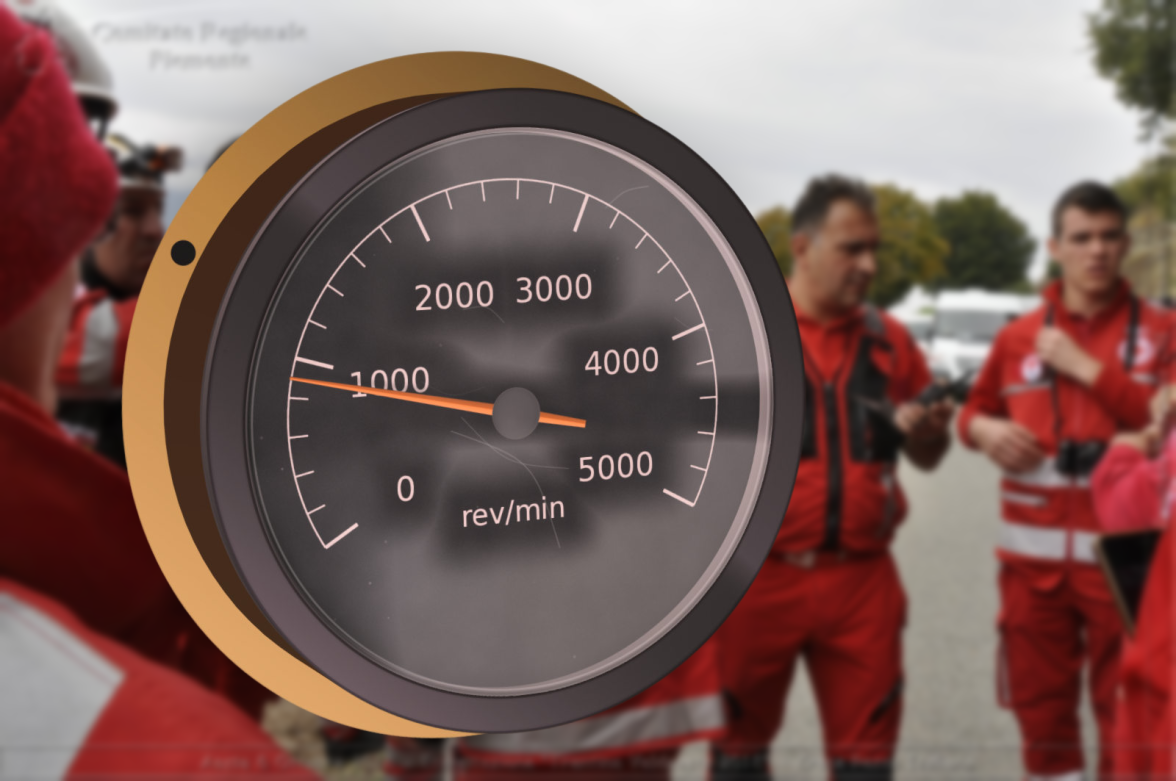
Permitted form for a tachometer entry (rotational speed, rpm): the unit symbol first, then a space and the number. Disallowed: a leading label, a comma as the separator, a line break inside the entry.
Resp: rpm 900
